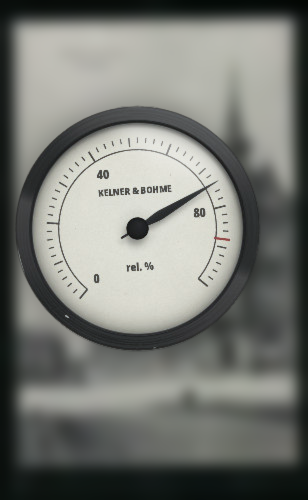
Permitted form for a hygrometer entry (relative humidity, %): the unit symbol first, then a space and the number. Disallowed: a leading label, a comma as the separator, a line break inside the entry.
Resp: % 74
